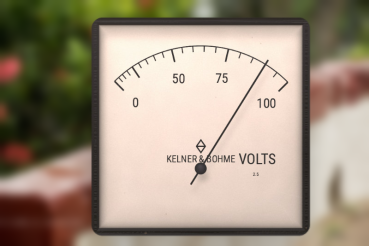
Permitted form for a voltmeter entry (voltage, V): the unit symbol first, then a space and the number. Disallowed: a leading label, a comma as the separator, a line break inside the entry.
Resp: V 90
